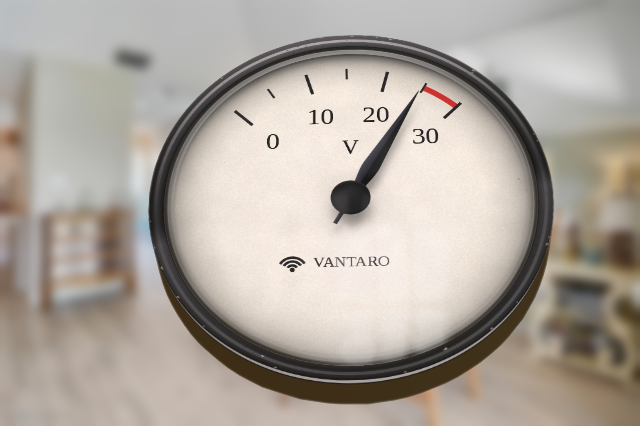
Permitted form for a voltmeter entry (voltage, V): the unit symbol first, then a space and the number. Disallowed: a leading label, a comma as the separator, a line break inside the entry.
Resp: V 25
